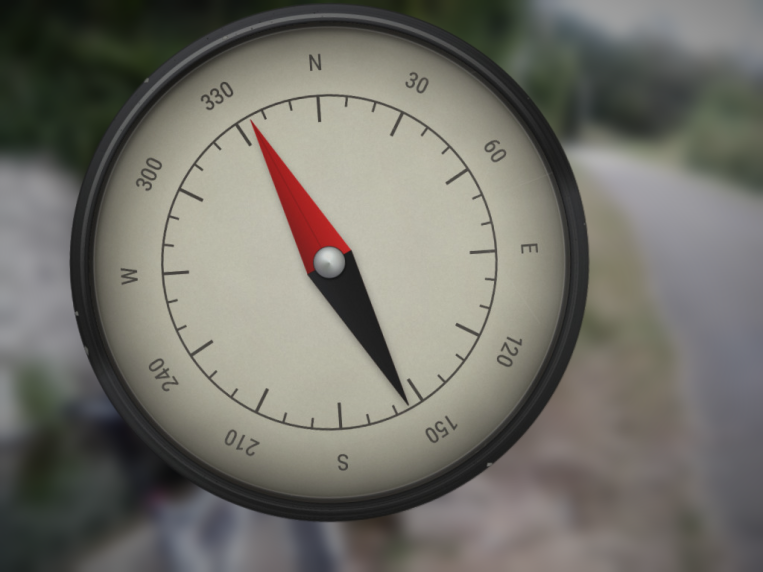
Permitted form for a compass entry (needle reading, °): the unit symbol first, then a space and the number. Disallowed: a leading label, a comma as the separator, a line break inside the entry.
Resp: ° 335
